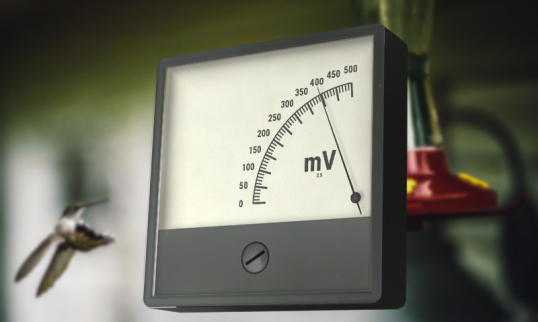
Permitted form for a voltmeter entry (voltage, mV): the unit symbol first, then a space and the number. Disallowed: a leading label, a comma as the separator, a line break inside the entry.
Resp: mV 400
